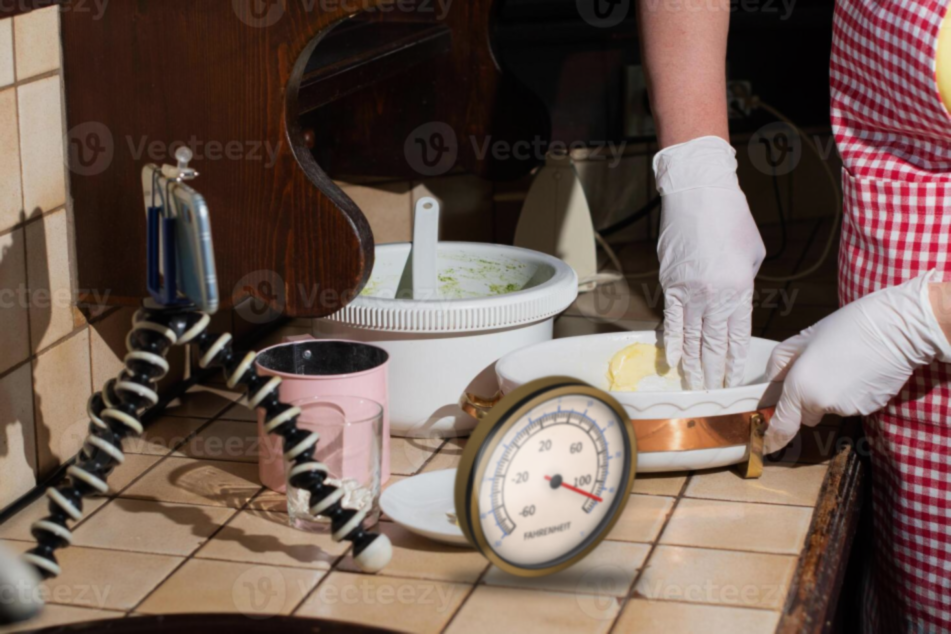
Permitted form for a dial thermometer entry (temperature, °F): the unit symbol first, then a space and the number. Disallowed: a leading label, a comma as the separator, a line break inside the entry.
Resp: °F 110
